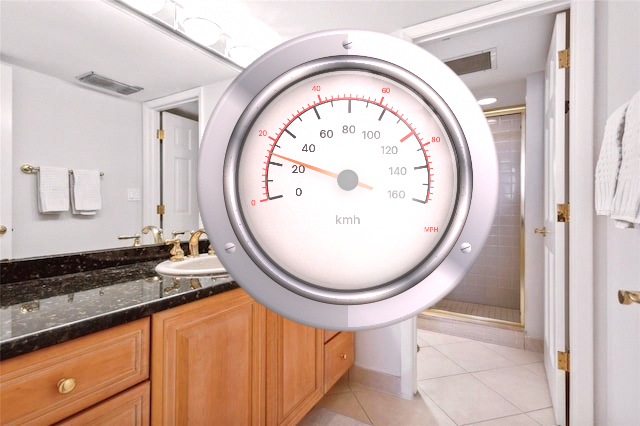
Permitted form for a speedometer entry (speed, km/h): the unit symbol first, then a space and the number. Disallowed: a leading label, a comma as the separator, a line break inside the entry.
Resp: km/h 25
